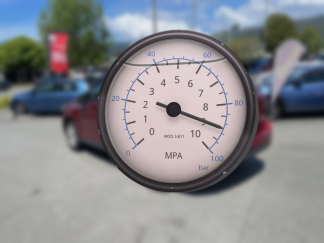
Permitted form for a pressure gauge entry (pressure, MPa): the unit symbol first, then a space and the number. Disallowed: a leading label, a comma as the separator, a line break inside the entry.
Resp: MPa 9
